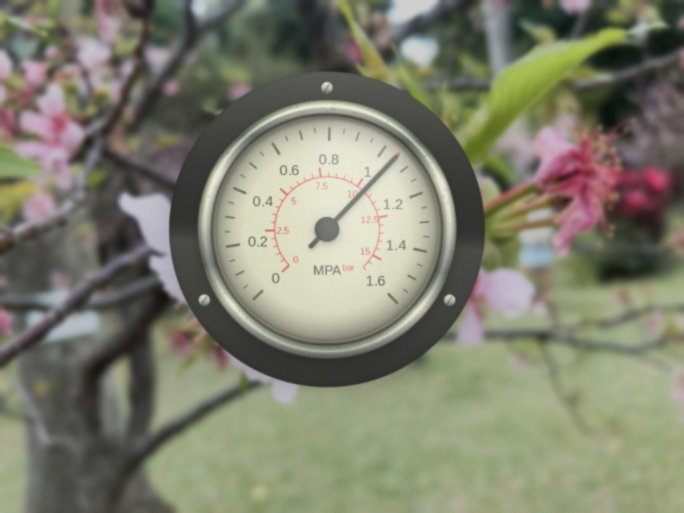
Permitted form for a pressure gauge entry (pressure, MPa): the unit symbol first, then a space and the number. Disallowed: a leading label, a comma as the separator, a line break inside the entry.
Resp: MPa 1.05
